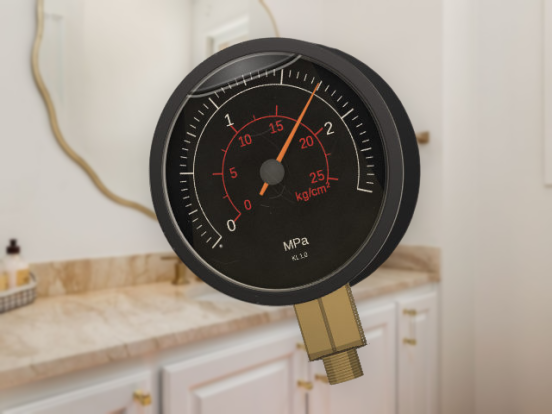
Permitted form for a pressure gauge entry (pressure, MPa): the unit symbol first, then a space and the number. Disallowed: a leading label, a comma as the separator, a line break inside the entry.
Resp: MPa 1.75
